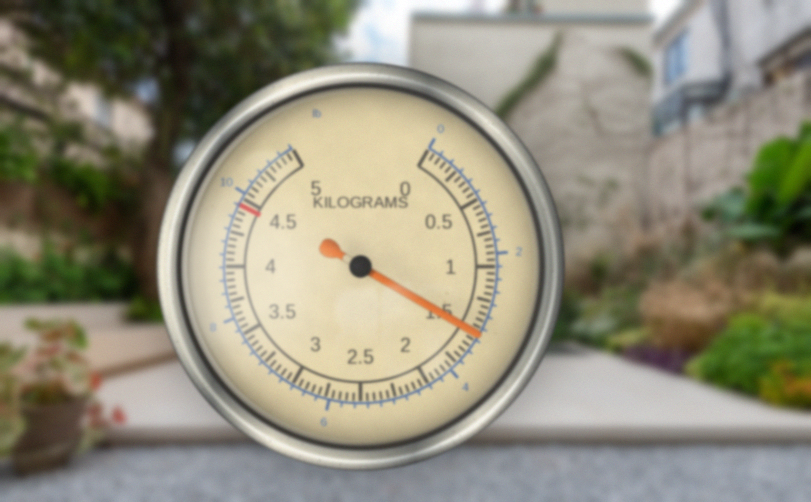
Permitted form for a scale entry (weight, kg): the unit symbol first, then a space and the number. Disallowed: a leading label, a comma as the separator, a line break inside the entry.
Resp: kg 1.5
